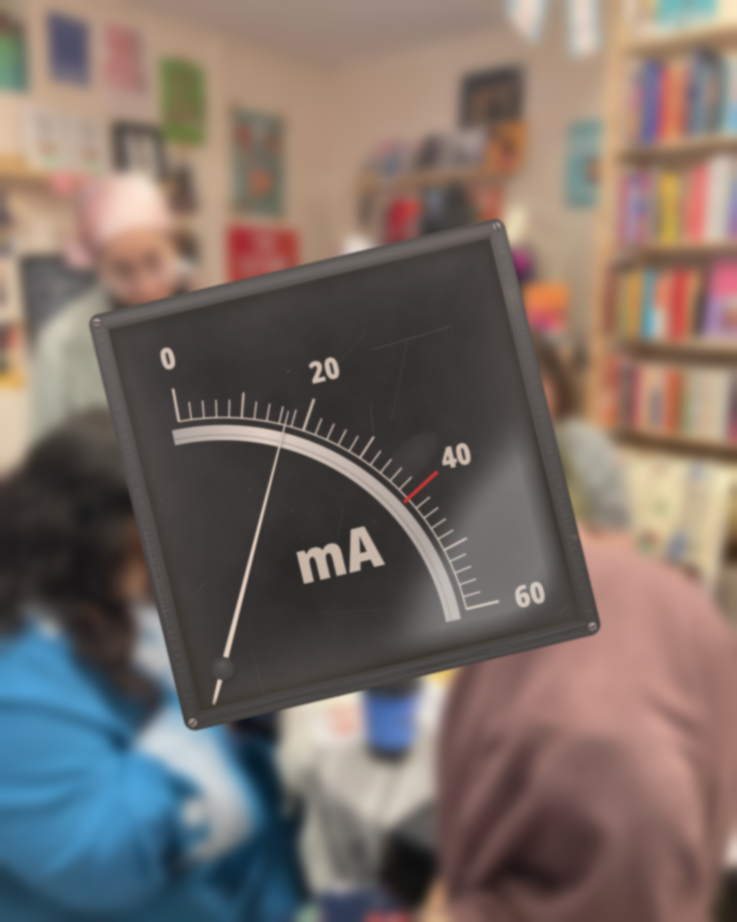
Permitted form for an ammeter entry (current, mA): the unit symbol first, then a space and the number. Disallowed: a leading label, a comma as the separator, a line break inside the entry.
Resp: mA 17
